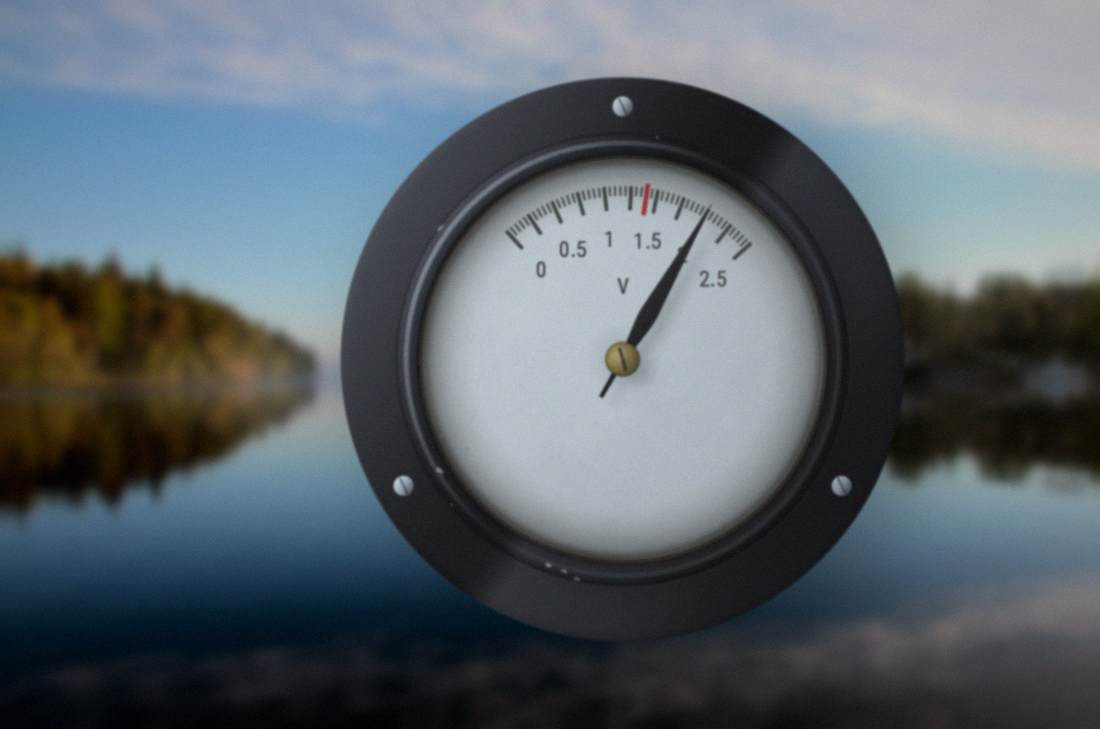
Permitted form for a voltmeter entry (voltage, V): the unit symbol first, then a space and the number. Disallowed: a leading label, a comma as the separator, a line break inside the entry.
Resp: V 2
